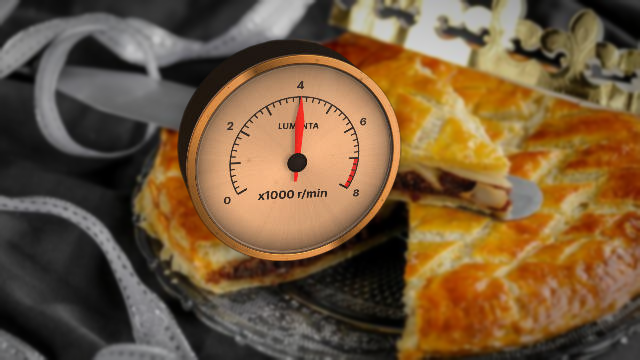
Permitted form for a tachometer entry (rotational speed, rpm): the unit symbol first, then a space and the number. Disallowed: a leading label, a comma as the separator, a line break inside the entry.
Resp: rpm 4000
